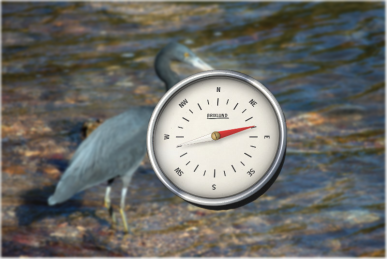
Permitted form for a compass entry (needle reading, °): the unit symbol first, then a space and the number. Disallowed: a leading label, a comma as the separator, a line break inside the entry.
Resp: ° 75
